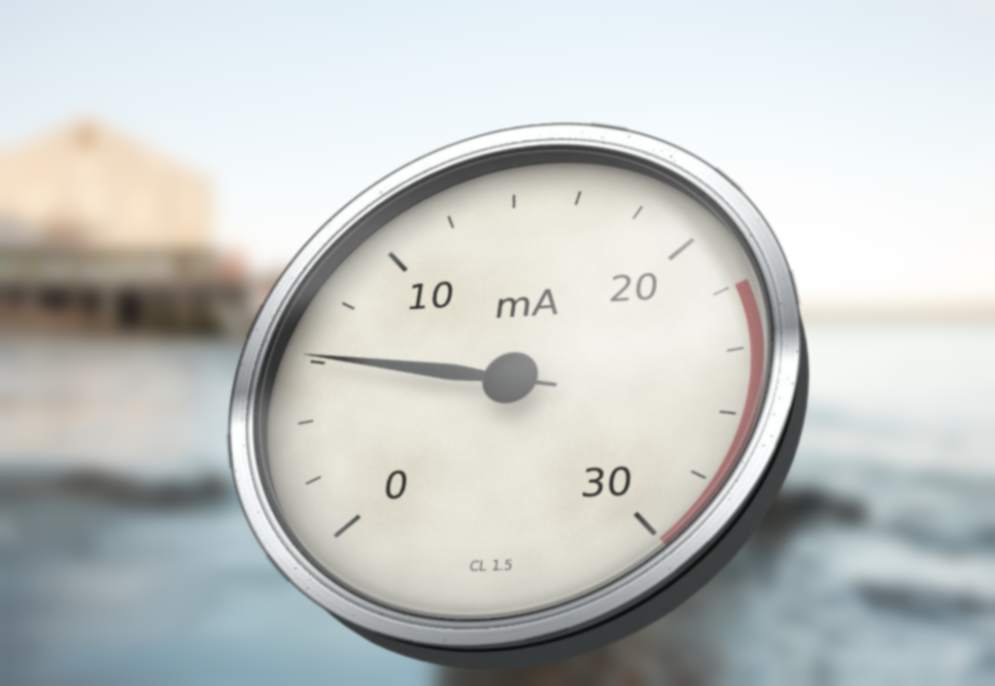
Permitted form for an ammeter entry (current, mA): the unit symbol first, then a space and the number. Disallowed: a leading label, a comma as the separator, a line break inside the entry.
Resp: mA 6
